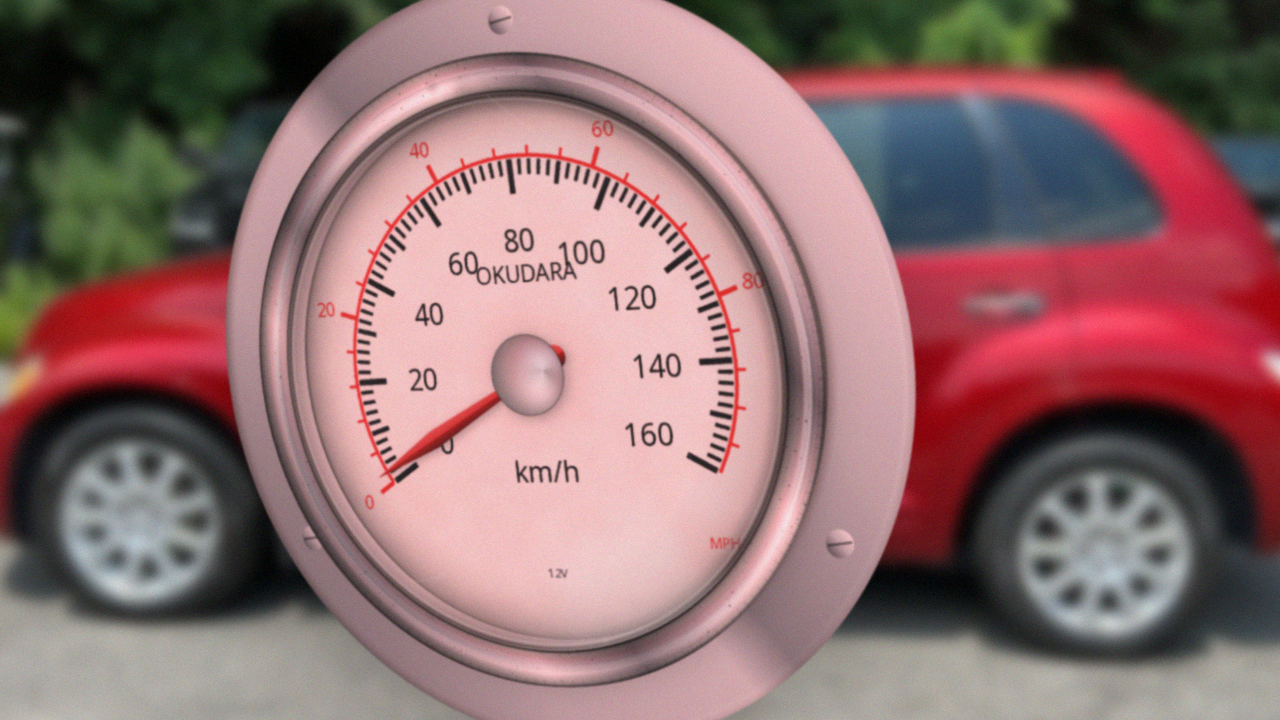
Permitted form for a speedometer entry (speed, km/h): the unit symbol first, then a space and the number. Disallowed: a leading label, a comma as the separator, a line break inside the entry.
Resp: km/h 2
